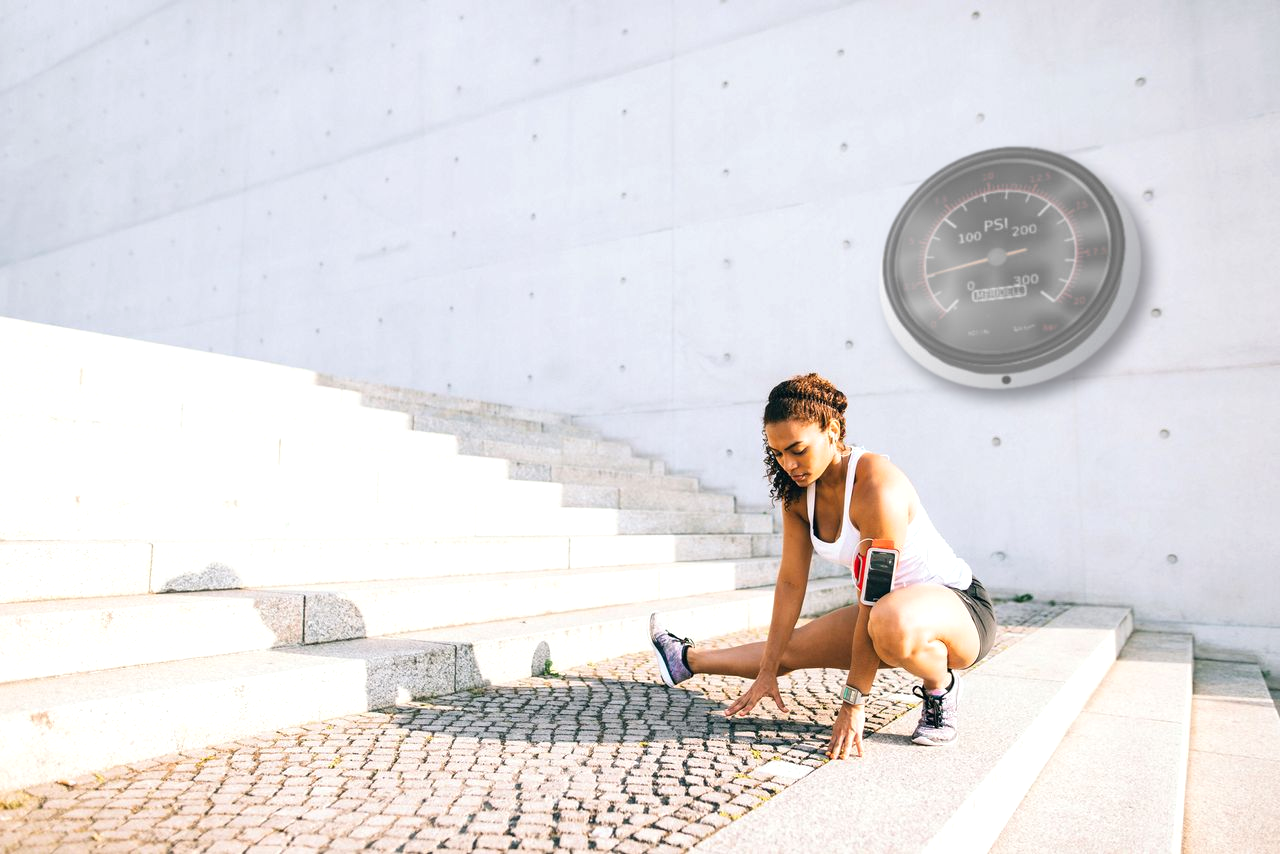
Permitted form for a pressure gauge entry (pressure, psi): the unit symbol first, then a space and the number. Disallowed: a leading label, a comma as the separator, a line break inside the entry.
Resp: psi 40
